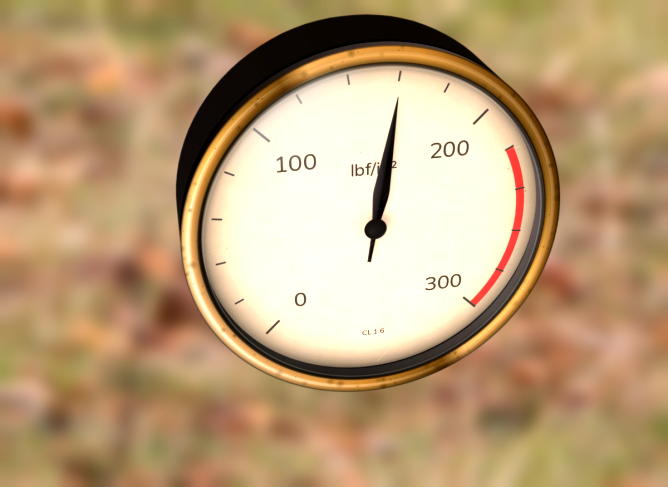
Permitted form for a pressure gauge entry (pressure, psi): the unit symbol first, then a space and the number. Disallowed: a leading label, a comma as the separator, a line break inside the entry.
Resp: psi 160
